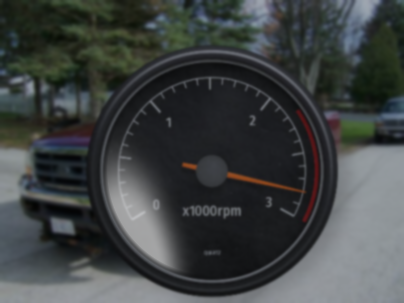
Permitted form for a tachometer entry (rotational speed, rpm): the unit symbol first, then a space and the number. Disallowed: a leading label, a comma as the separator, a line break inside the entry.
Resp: rpm 2800
